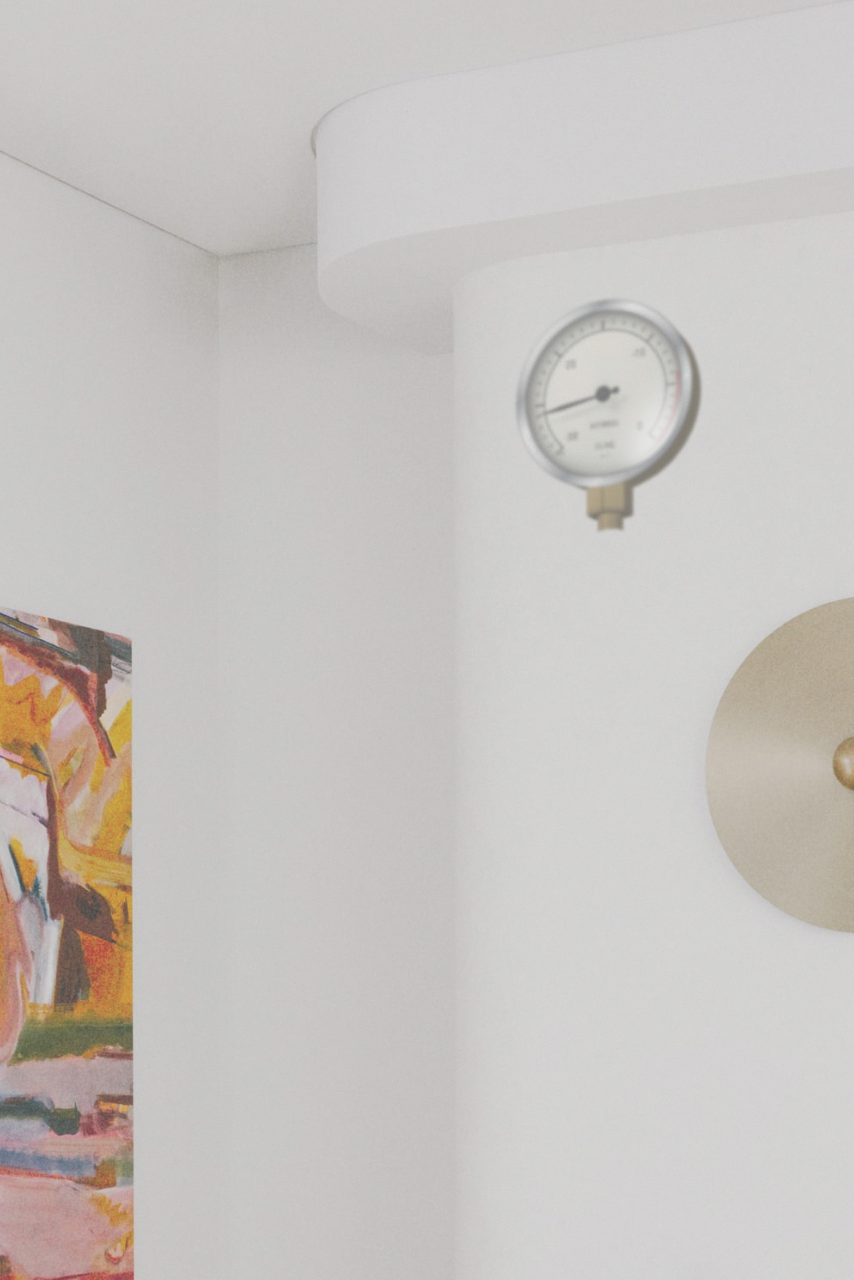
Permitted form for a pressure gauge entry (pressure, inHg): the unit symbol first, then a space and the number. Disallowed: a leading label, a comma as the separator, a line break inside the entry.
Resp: inHg -26
